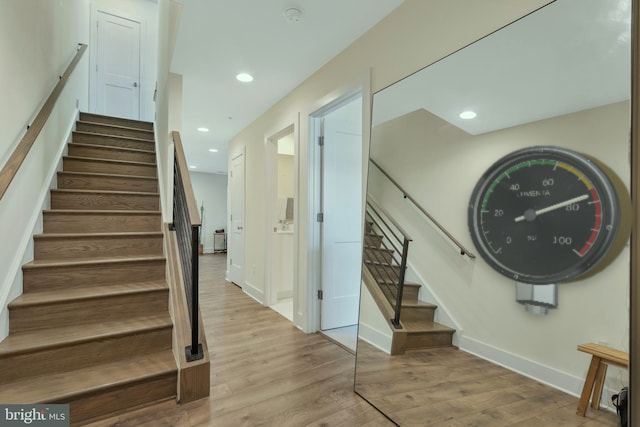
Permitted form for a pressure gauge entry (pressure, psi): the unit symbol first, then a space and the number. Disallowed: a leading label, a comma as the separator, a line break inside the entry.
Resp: psi 77.5
